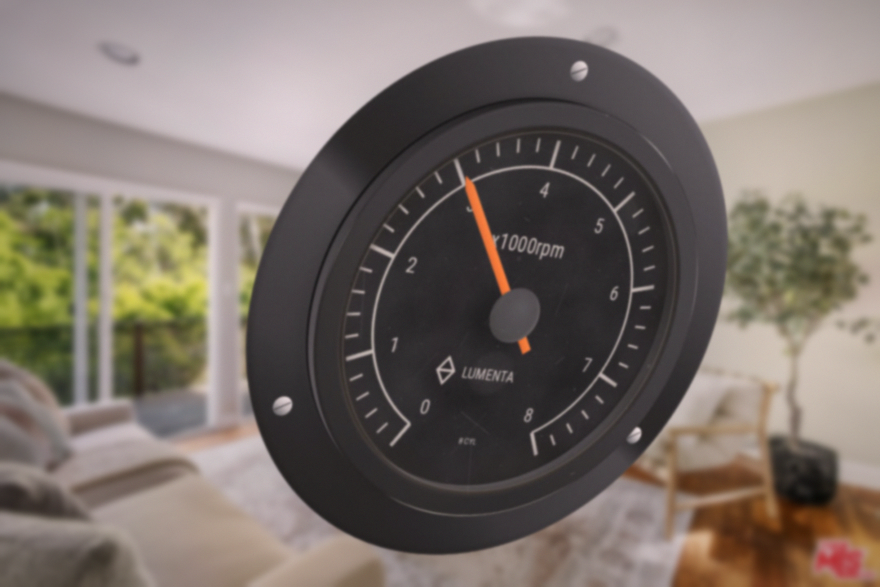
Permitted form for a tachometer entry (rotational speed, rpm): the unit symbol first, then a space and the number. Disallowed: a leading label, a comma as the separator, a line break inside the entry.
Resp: rpm 3000
